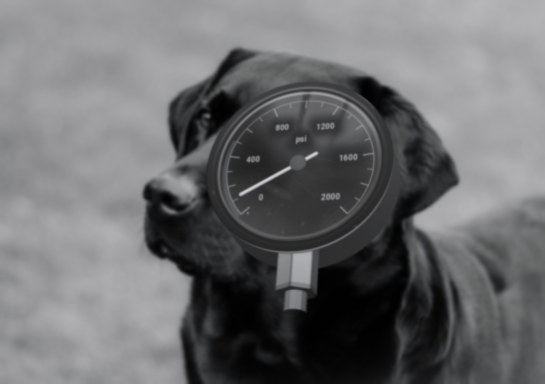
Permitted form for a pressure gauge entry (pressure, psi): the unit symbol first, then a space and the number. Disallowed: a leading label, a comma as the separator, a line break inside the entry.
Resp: psi 100
